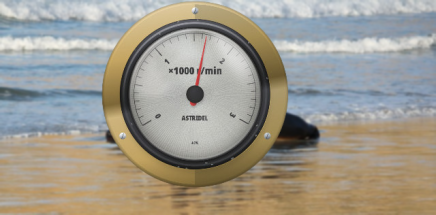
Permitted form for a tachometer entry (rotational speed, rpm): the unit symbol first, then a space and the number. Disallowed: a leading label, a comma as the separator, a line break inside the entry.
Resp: rpm 1650
